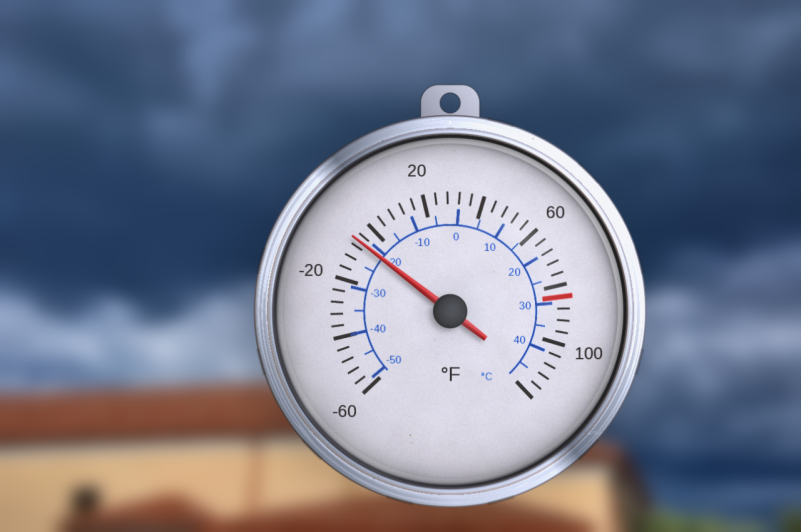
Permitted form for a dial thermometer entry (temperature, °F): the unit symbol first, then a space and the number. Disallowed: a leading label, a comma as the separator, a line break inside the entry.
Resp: °F -6
